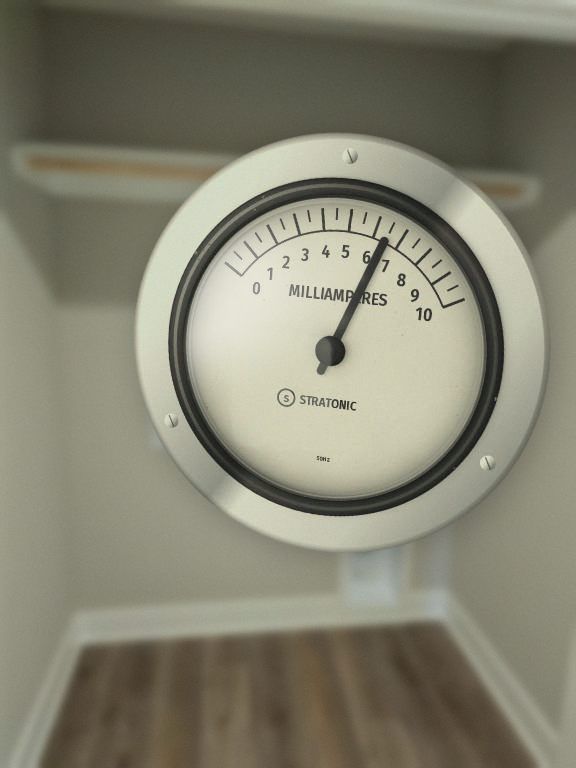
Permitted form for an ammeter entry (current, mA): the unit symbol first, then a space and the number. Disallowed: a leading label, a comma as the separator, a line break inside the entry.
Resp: mA 6.5
